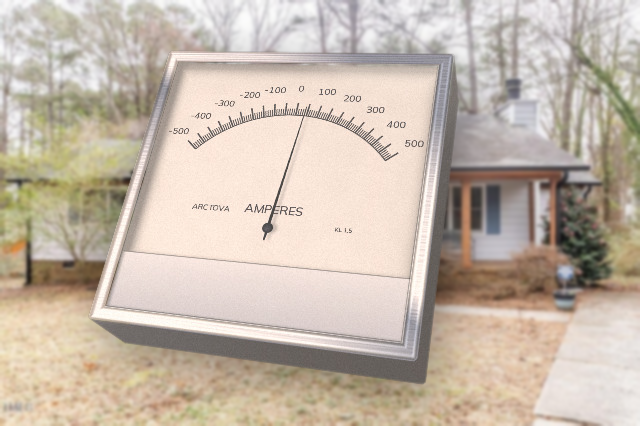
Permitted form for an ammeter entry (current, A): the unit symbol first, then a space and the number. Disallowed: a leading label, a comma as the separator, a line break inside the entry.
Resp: A 50
